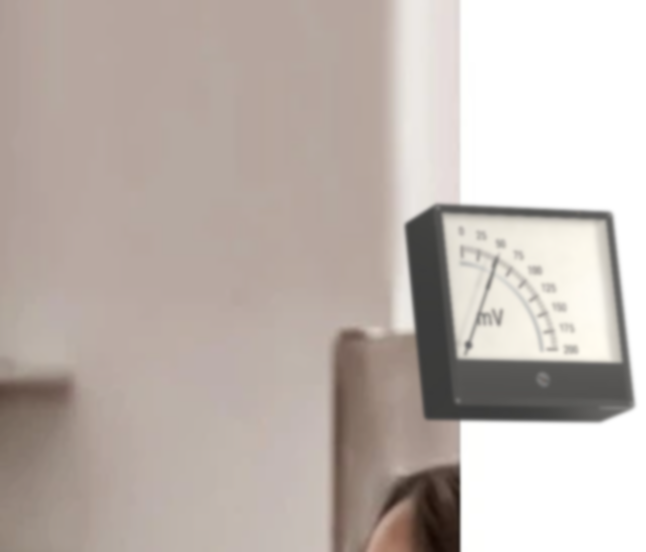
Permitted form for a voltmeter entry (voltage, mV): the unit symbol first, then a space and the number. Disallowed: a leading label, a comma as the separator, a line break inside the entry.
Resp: mV 50
